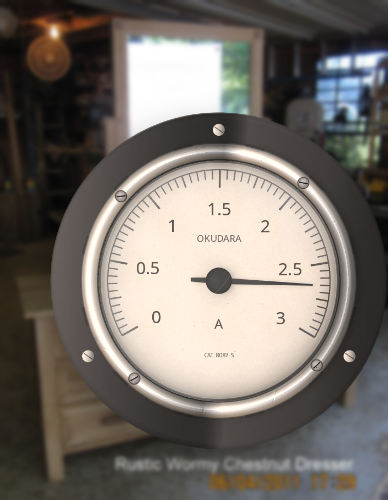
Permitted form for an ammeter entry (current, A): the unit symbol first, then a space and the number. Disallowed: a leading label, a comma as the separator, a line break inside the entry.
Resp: A 2.65
